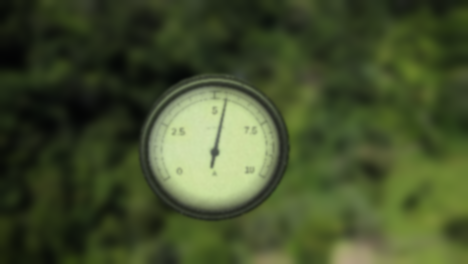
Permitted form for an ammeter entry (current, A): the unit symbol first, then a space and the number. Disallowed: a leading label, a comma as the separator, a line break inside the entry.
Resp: A 5.5
